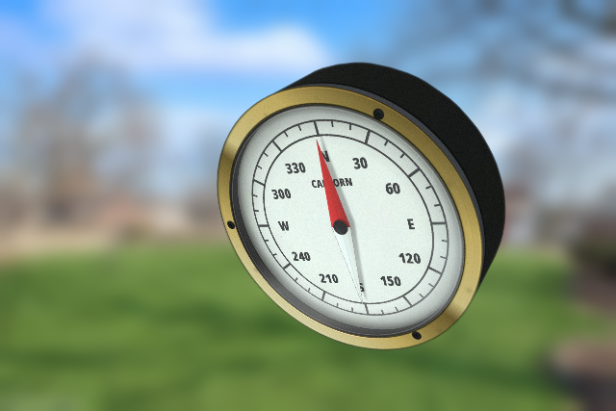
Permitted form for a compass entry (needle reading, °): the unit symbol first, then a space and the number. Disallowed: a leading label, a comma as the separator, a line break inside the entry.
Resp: ° 0
